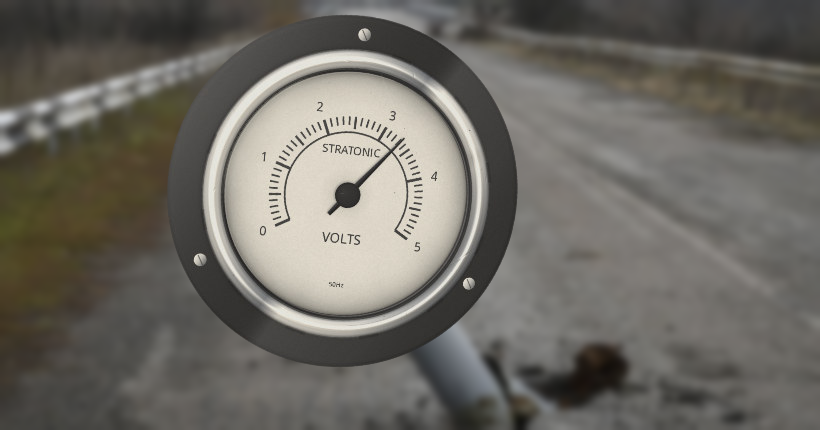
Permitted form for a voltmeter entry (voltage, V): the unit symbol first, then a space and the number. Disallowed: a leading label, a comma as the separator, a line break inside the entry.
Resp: V 3.3
